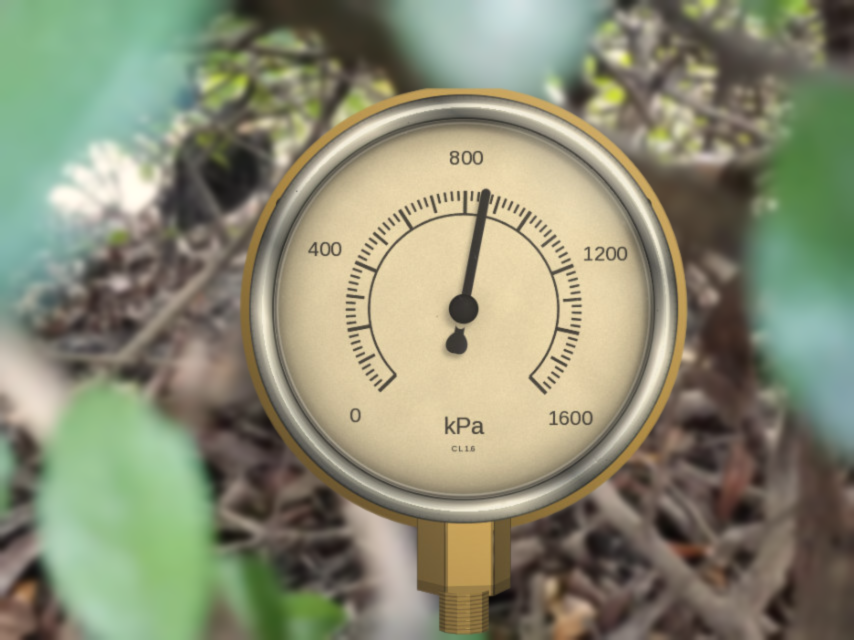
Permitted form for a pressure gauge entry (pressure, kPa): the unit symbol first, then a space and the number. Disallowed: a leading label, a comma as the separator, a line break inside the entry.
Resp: kPa 860
